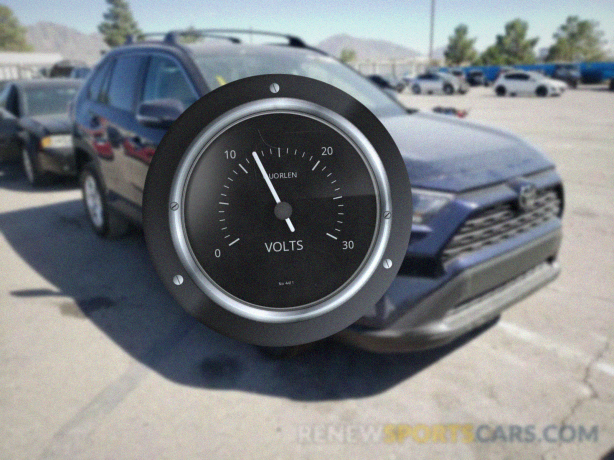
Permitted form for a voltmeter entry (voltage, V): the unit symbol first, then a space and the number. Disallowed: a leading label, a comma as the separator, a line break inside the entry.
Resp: V 12
